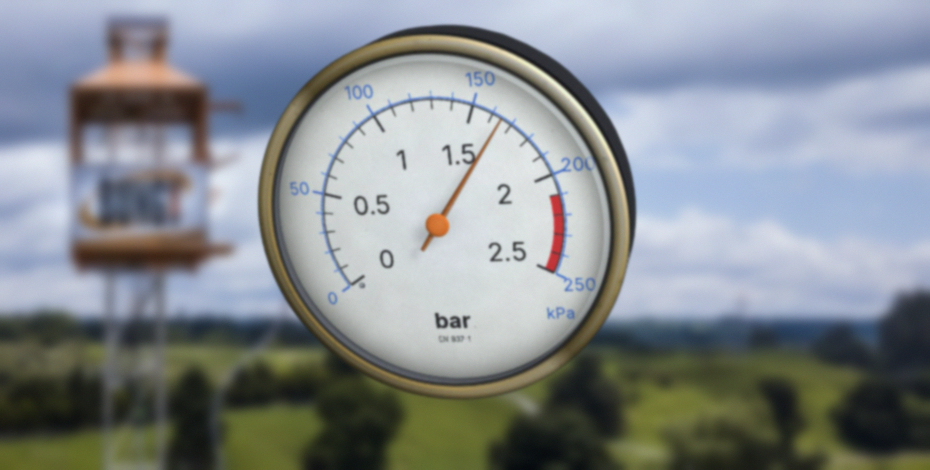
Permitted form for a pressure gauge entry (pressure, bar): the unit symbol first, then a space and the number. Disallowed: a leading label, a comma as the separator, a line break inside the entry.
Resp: bar 1.65
